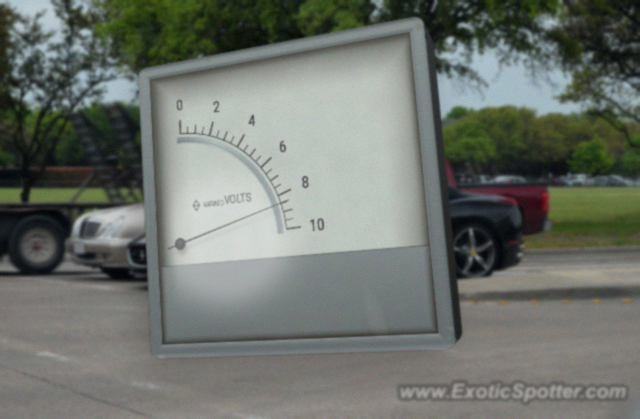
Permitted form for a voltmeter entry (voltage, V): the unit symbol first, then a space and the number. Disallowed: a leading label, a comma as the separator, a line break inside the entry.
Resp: V 8.5
